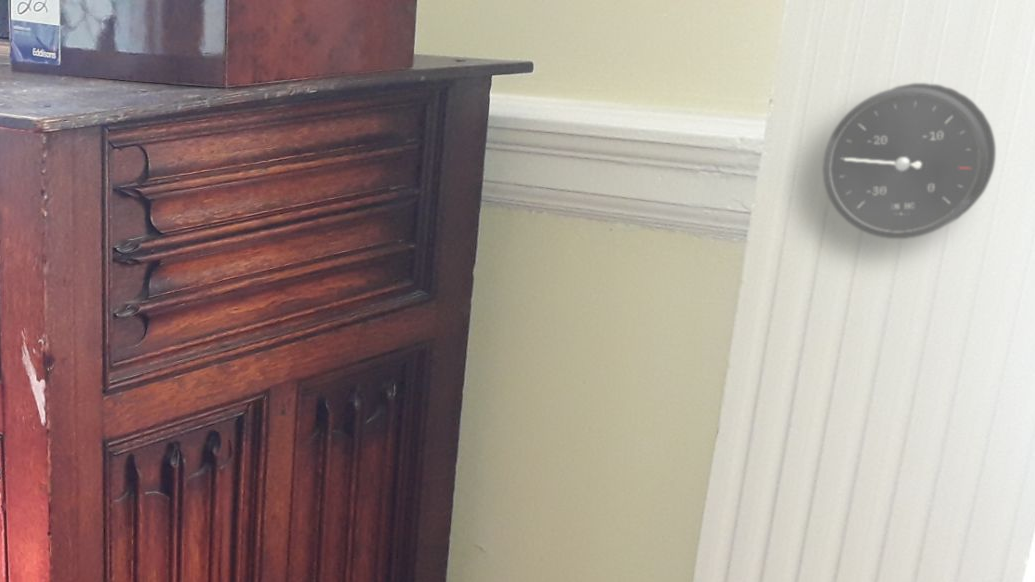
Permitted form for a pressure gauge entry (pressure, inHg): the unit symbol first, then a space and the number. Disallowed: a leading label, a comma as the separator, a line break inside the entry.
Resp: inHg -24
